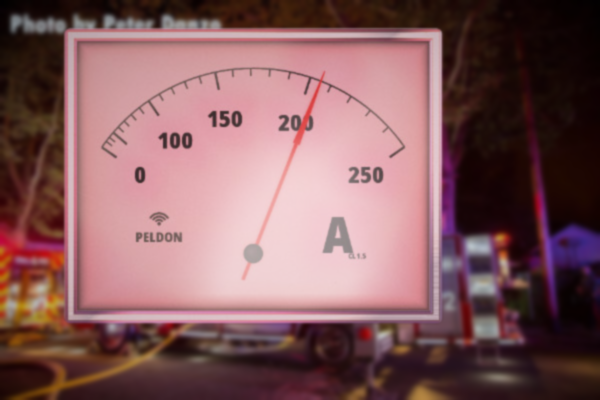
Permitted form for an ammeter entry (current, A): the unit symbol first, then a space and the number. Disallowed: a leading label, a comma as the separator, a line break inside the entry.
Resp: A 205
